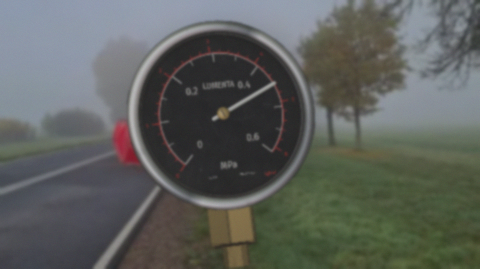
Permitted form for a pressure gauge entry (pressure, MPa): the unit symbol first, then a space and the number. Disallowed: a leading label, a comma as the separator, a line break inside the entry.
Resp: MPa 0.45
